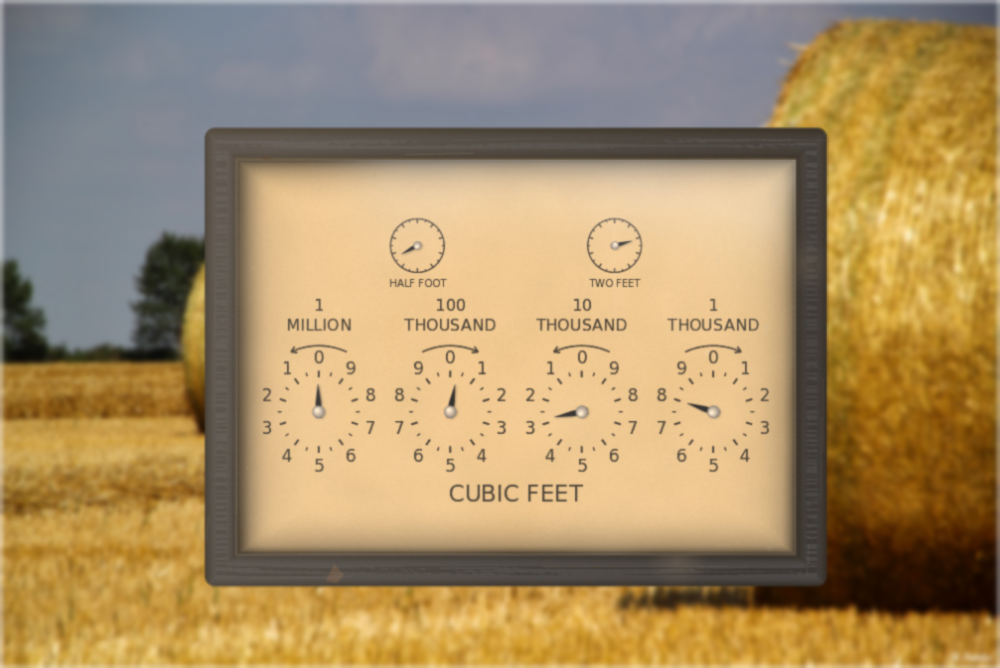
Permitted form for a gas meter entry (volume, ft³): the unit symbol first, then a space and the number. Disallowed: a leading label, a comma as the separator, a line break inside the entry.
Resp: ft³ 2800
